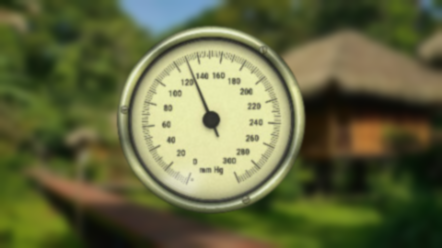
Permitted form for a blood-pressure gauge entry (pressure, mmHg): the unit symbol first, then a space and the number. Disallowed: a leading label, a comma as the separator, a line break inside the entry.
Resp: mmHg 130
